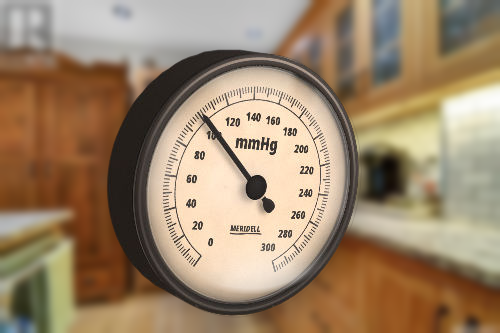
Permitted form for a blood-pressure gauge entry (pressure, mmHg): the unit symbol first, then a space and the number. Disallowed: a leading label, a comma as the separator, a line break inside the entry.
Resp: mmHg 100
